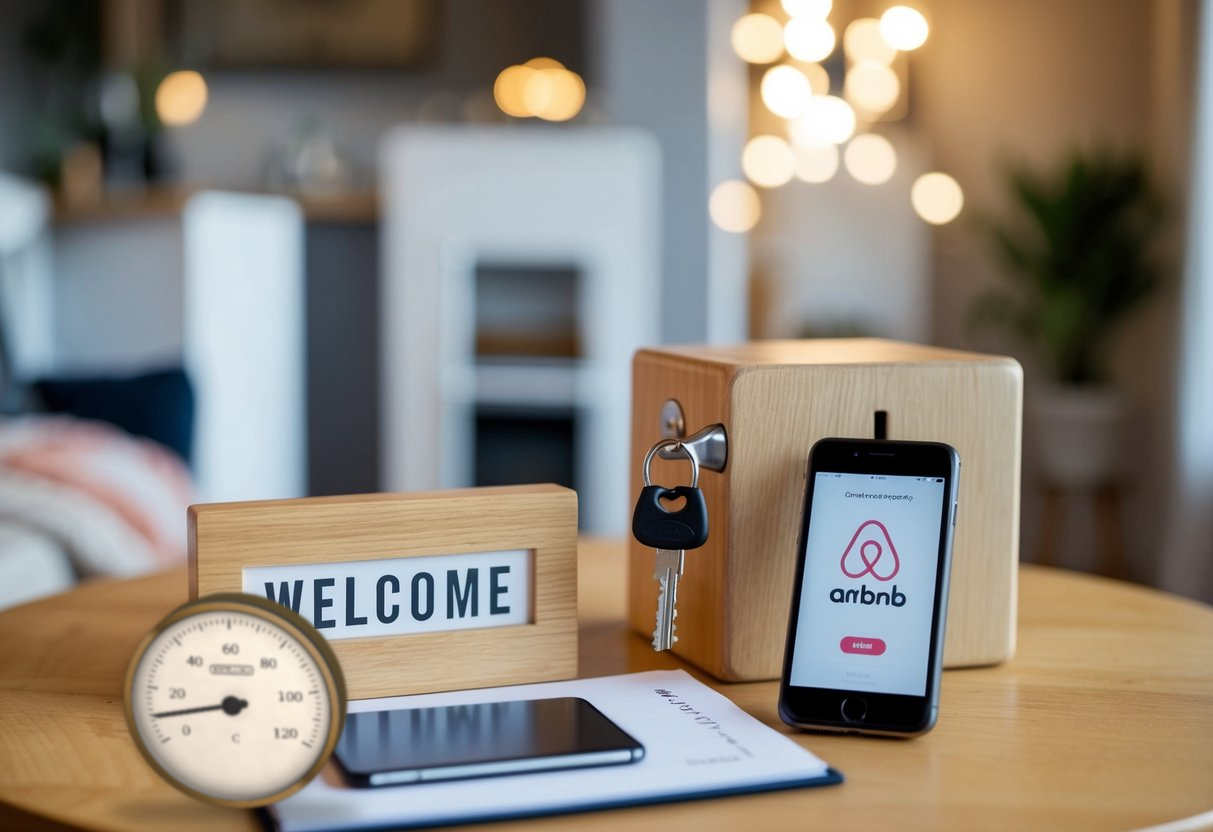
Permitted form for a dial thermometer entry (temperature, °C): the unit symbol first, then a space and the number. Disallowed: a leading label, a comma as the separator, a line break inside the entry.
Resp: °C 10
